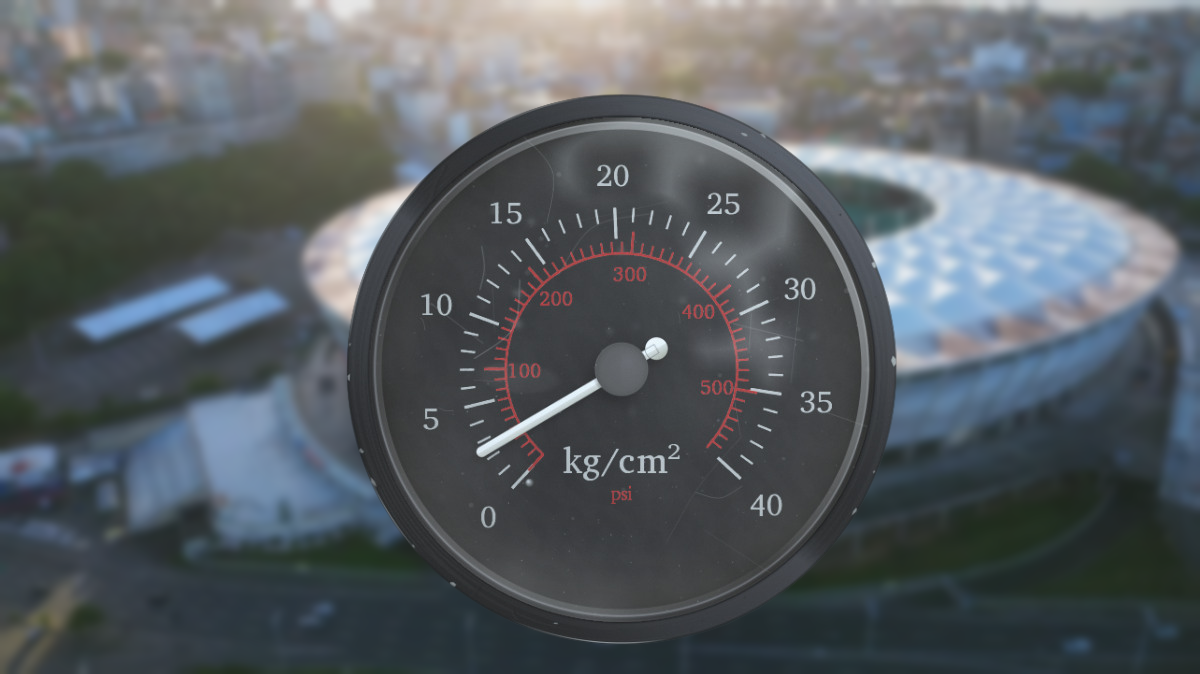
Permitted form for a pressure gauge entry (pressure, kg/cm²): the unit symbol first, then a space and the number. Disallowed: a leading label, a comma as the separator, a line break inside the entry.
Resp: kg/cm² 2.5
